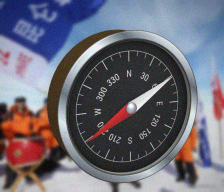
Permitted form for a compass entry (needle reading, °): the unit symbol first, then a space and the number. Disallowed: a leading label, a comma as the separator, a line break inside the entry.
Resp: ° 240
